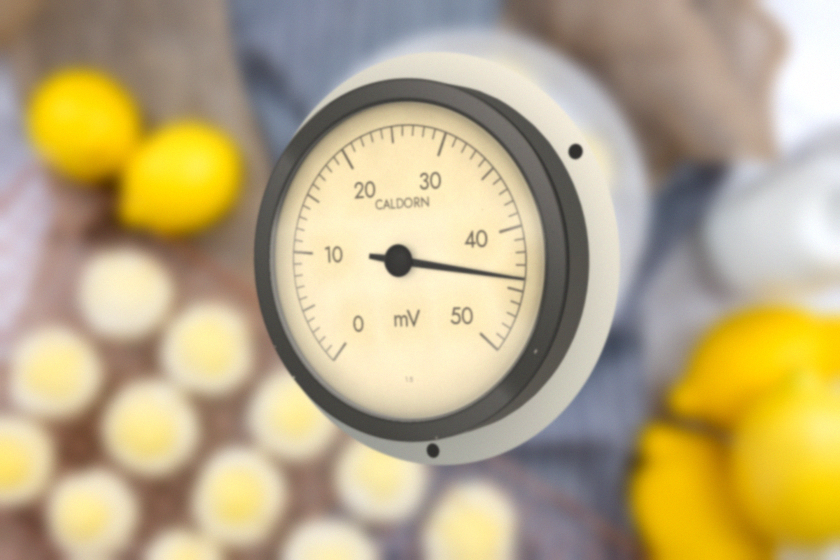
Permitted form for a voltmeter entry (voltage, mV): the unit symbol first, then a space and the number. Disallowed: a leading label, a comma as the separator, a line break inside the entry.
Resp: mV 44
